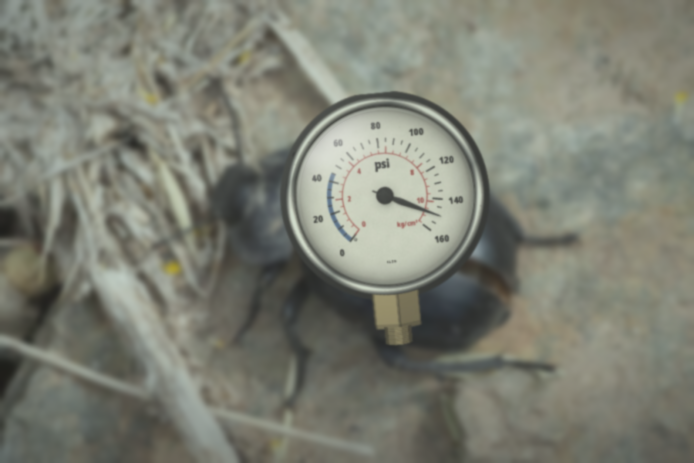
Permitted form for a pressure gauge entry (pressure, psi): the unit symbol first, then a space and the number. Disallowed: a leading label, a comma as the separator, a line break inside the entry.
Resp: psi 150
